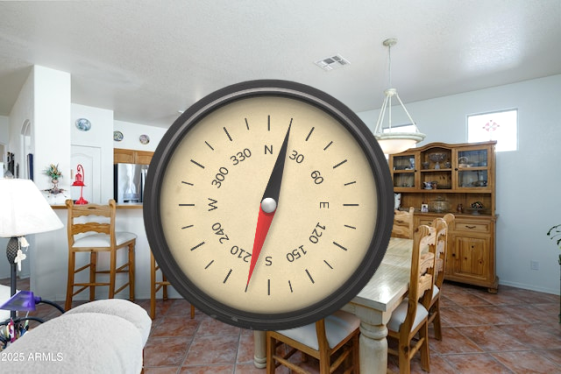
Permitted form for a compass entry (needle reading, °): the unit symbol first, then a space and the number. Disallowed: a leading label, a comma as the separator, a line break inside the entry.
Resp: ° 195
